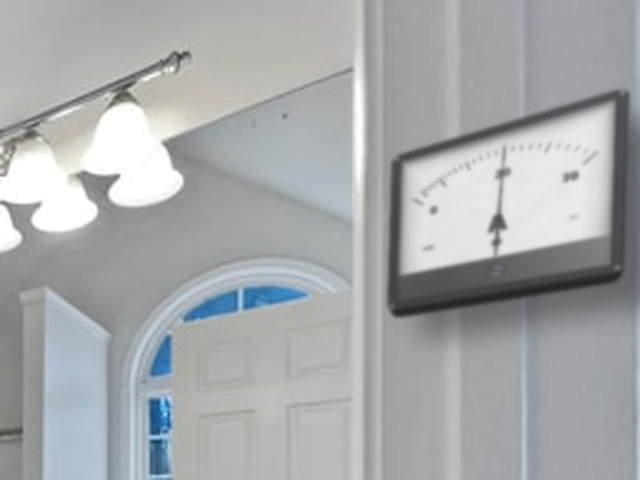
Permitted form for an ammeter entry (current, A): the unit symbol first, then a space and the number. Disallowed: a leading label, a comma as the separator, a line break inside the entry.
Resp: A 20
